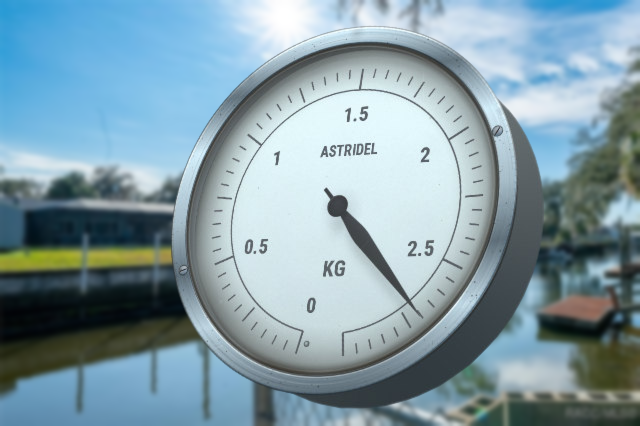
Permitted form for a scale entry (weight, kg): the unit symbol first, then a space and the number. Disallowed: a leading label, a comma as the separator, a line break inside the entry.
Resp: kg 2.7
